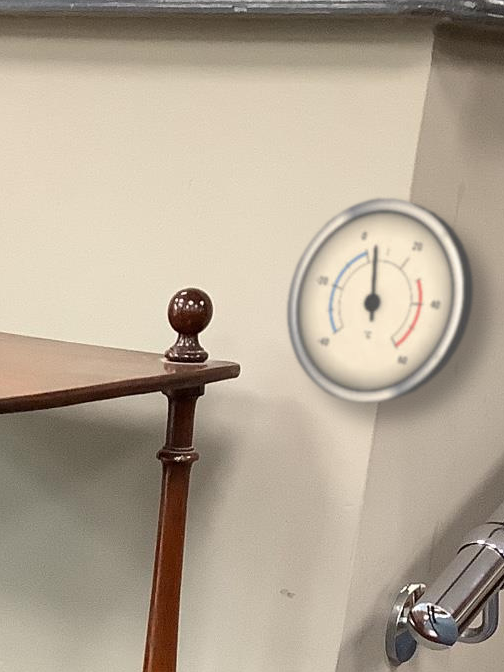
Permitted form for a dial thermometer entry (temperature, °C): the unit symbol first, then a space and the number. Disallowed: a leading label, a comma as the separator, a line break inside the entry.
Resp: °C 5
